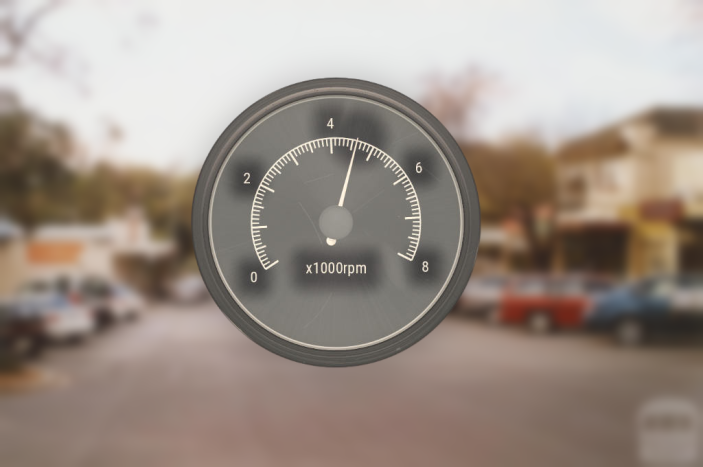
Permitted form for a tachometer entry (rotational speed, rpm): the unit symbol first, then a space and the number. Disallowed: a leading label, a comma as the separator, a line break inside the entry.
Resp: rpm 4600
